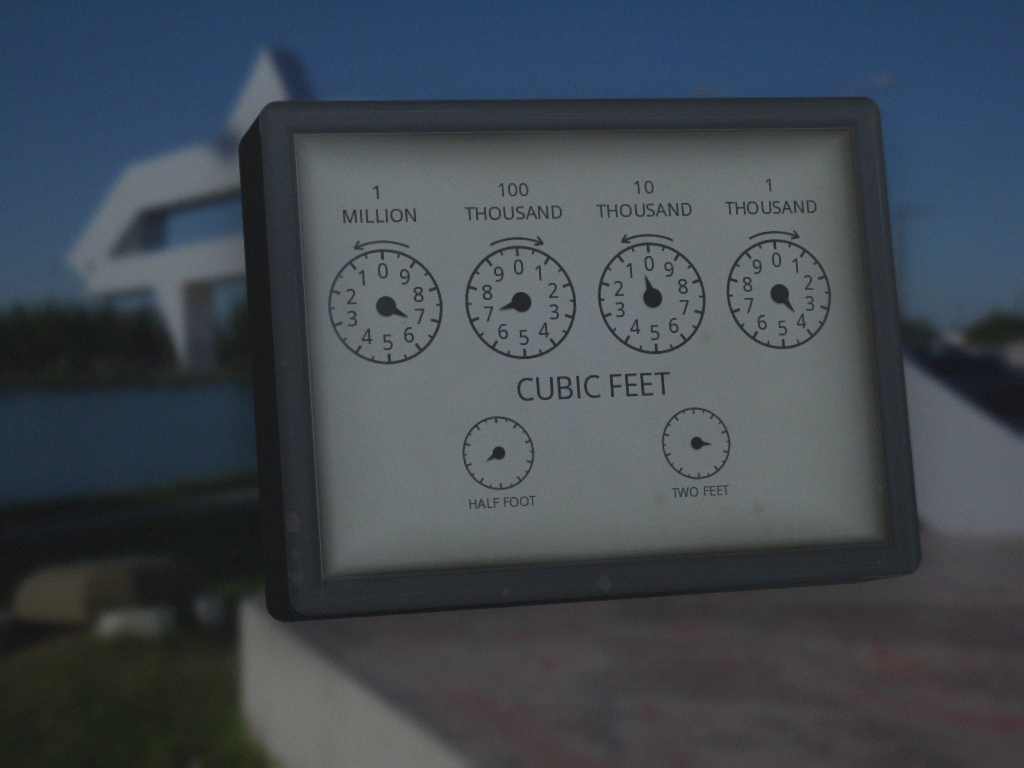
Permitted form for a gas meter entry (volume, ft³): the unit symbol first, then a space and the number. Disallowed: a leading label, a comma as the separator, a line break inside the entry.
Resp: ft³ 670400
